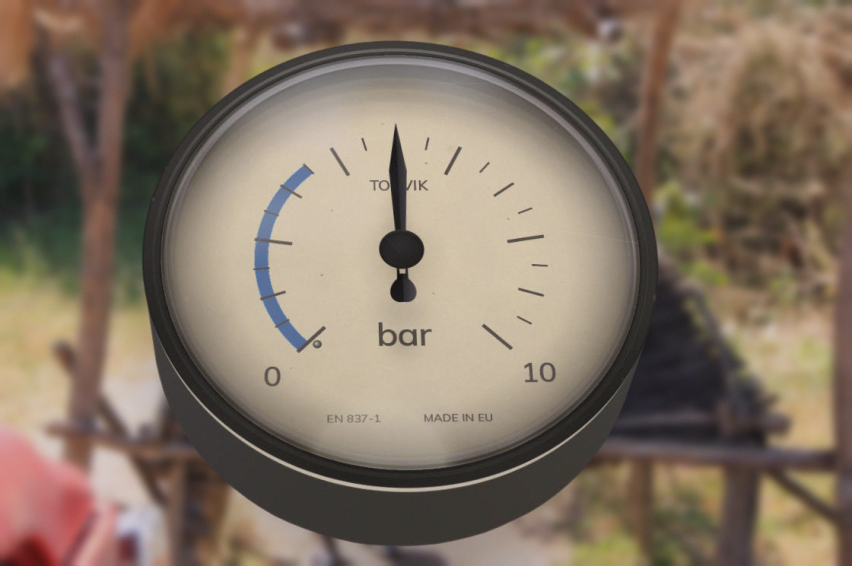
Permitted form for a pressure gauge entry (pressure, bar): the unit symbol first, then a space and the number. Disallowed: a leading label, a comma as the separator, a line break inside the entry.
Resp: bar 5
